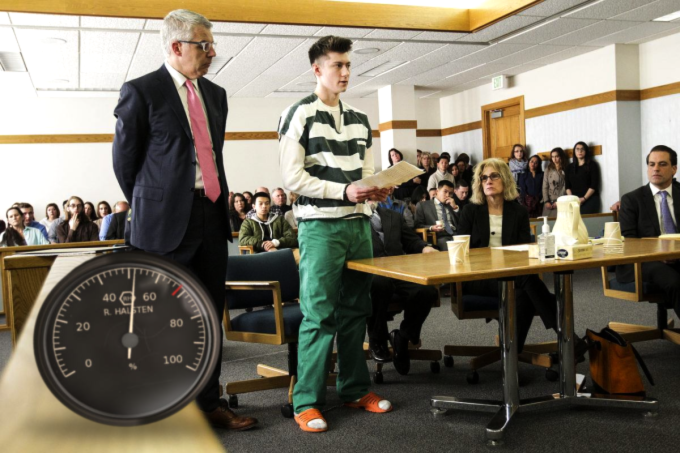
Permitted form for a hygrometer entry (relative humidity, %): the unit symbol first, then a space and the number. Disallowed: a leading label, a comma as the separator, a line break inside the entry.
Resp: % 52
